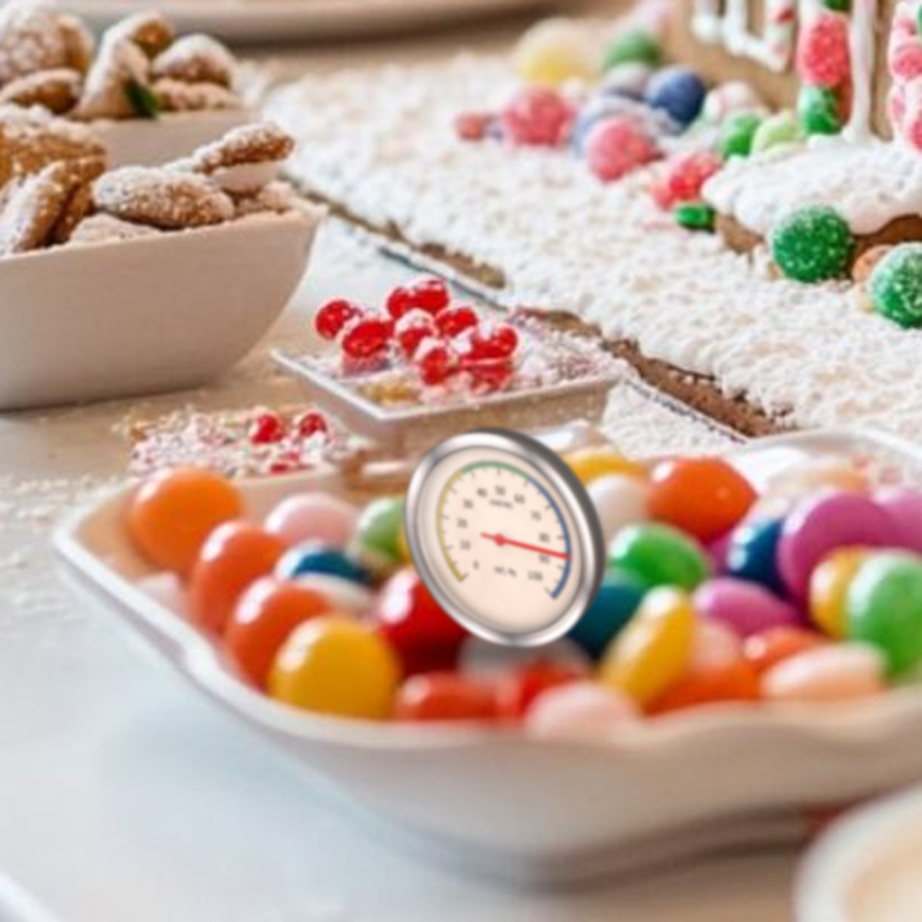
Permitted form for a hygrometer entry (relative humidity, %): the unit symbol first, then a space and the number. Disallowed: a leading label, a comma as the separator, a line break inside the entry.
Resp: % 85
